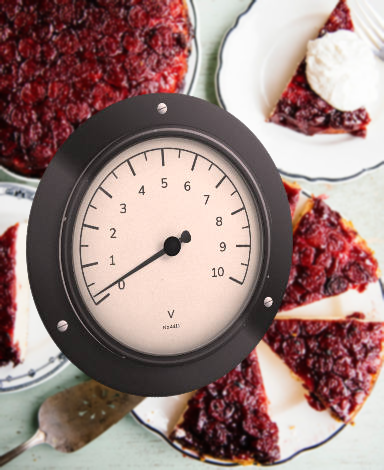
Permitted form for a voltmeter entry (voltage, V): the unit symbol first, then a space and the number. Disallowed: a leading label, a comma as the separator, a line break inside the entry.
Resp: V 0.25
